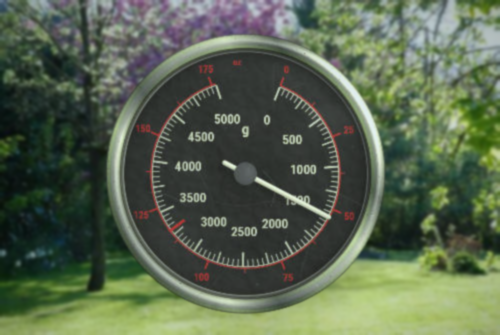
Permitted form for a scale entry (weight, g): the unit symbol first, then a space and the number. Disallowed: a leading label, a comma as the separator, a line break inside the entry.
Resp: g 1500
